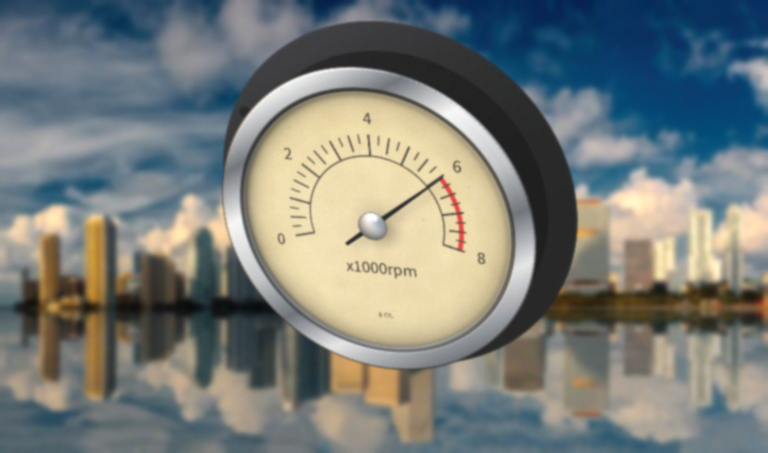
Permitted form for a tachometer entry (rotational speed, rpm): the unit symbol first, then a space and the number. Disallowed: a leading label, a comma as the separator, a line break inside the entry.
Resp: rpm 6000
